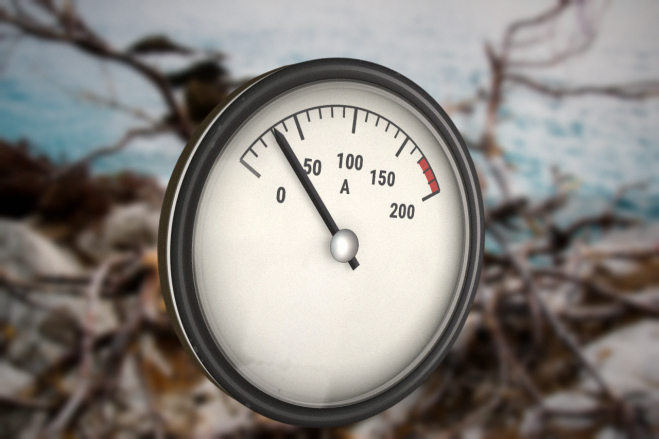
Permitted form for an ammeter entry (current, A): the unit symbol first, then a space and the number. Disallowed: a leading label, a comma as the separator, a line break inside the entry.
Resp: A 30
